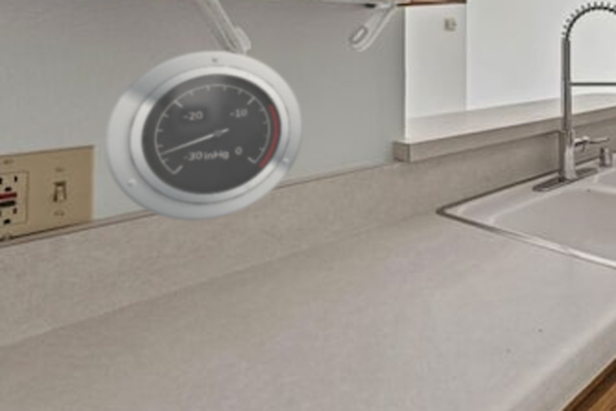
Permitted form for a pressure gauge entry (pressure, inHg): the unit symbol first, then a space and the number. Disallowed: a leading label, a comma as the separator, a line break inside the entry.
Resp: inHg -27
